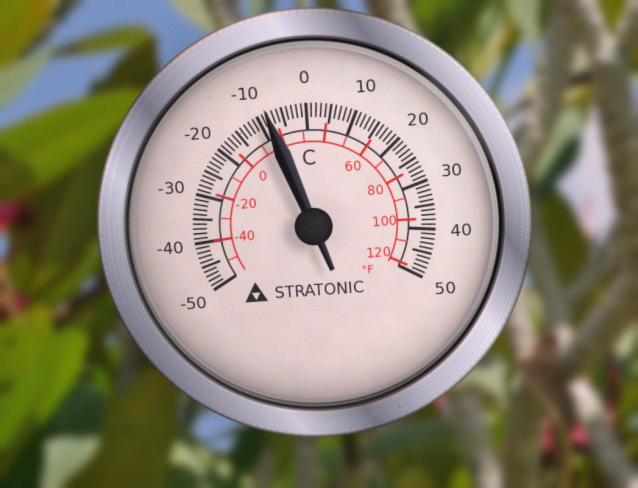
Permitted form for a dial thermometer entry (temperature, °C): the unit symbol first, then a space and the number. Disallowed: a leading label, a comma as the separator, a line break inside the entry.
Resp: °C -8
